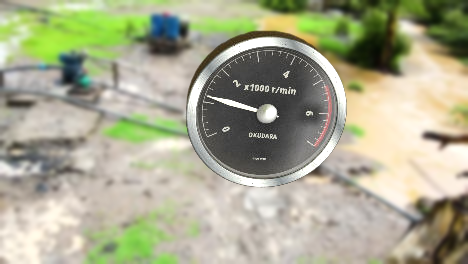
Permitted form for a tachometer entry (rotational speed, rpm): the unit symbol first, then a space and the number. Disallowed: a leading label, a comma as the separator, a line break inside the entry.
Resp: rpm 1200
